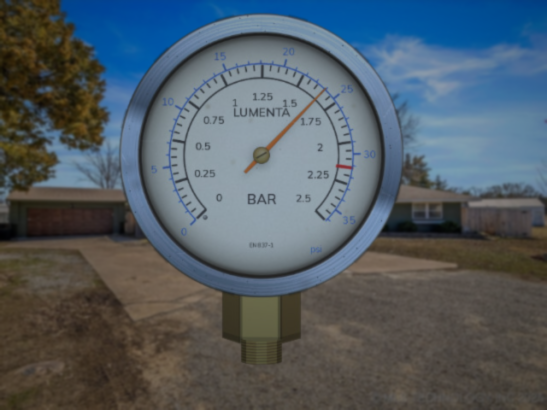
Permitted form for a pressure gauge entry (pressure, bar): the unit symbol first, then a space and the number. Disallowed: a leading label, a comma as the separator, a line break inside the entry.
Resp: bar 1.65
